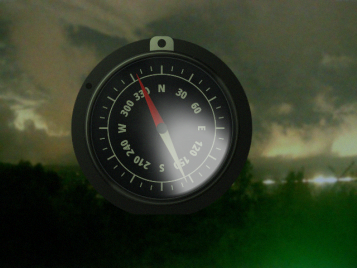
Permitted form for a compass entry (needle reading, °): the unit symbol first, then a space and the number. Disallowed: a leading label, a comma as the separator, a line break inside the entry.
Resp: ° 335
